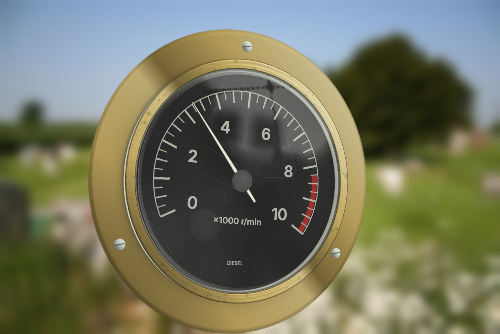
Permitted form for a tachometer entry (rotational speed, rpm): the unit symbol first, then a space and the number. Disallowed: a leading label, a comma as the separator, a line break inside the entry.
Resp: rpm 3250
